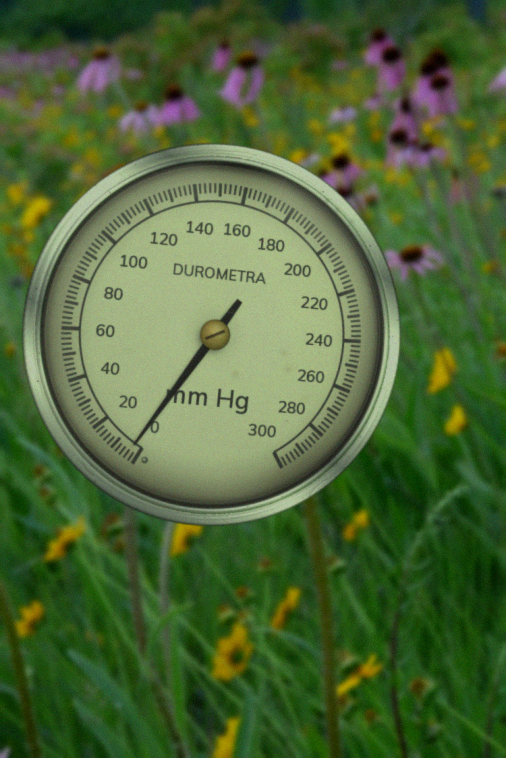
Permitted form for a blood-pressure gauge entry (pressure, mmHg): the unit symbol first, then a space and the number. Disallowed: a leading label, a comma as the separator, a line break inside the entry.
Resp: mmHg 4
